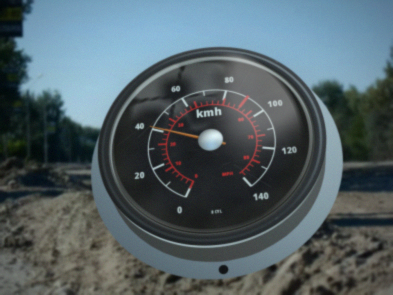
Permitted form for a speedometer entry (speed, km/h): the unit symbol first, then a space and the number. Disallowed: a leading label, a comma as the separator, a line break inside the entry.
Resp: km/h 40
